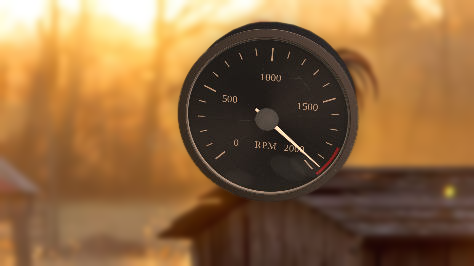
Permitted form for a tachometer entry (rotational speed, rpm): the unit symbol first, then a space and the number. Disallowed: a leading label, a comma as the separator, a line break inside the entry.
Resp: rpm 1950
